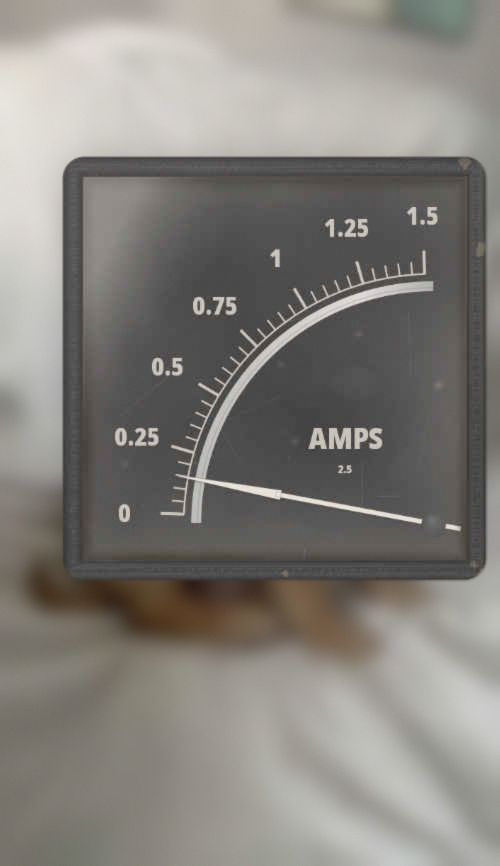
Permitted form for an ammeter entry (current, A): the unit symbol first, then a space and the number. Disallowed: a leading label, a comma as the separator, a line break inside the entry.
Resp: A 0.15
